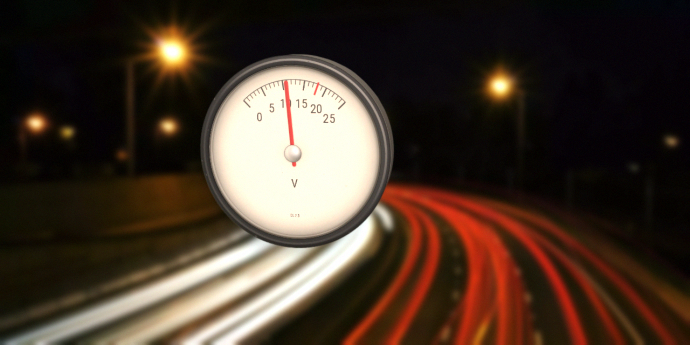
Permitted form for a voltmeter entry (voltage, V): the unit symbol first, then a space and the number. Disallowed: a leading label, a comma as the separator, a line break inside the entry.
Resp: V 11
